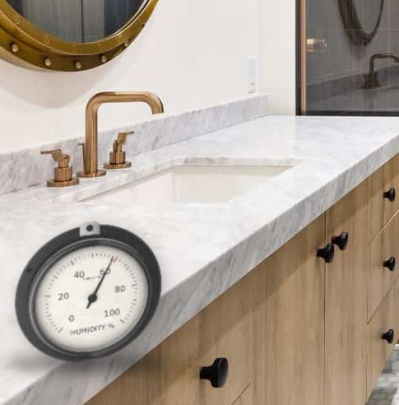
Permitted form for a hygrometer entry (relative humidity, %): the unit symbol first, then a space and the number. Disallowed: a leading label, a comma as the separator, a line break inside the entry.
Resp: % 60
